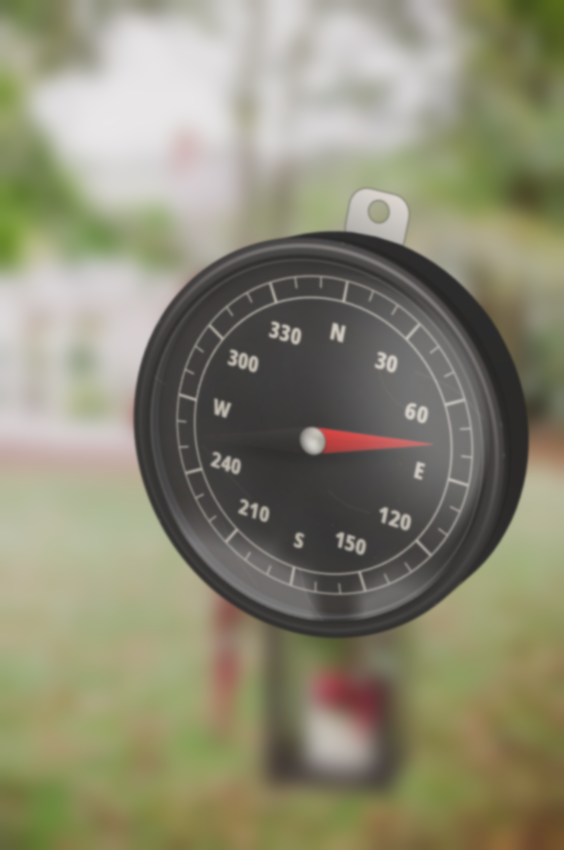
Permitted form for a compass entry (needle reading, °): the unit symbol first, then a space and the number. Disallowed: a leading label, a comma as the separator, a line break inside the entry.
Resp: ° 75
